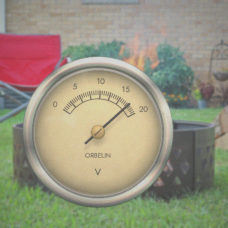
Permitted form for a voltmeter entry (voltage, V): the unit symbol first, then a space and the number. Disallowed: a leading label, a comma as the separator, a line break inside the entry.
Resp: V 17.5
